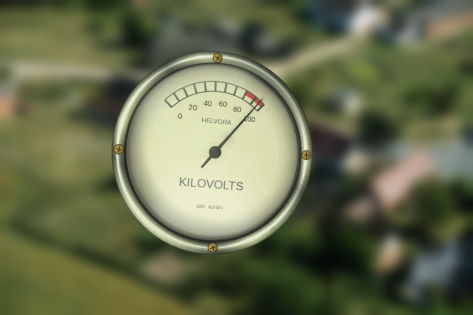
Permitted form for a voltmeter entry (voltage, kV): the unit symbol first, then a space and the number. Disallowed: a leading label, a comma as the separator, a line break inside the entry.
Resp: kV 95
